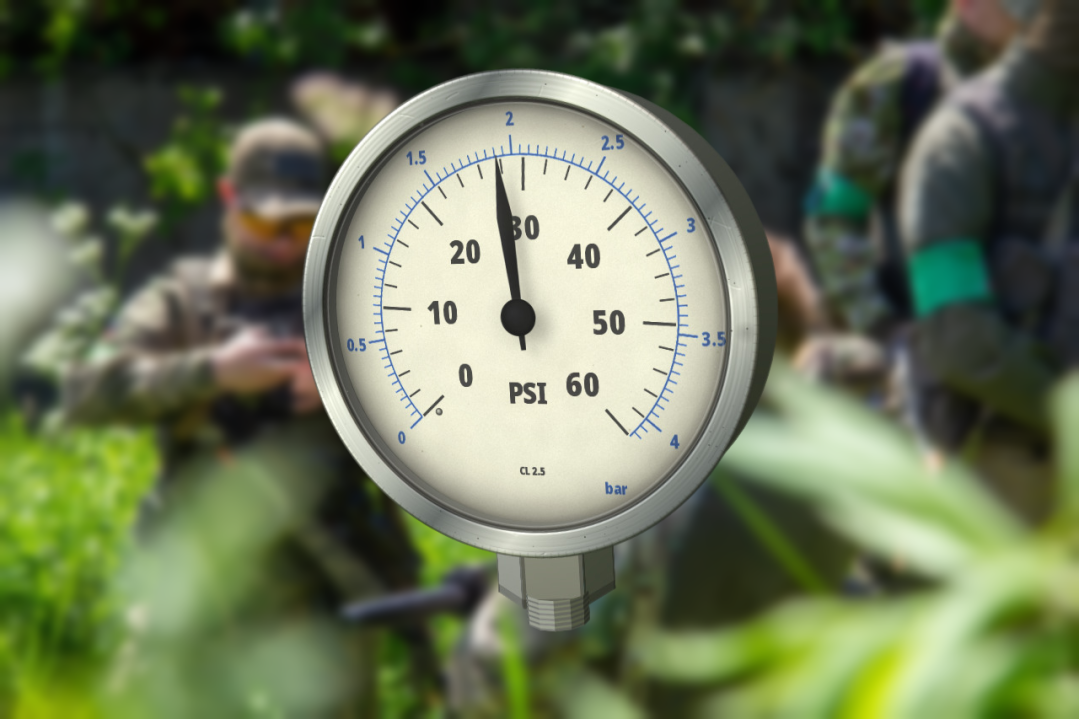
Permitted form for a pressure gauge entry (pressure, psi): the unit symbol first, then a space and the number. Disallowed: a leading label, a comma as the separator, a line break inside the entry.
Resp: psi 28
